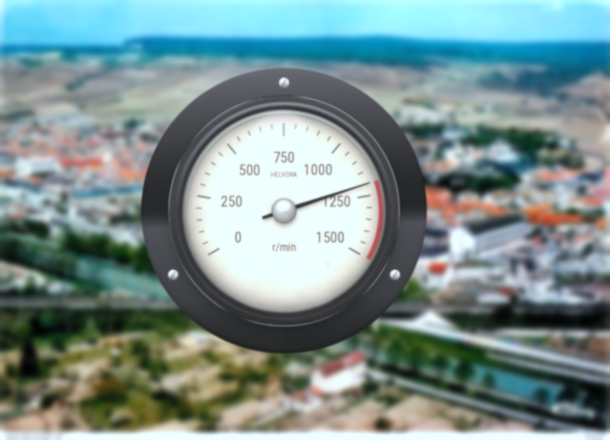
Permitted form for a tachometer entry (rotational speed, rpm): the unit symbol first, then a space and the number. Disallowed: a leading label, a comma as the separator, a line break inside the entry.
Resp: rpm 1200
